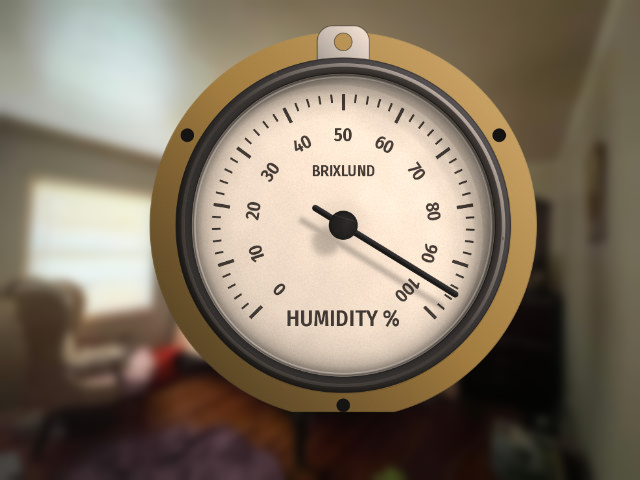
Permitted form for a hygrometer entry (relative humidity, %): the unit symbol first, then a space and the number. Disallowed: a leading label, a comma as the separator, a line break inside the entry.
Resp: % 95
